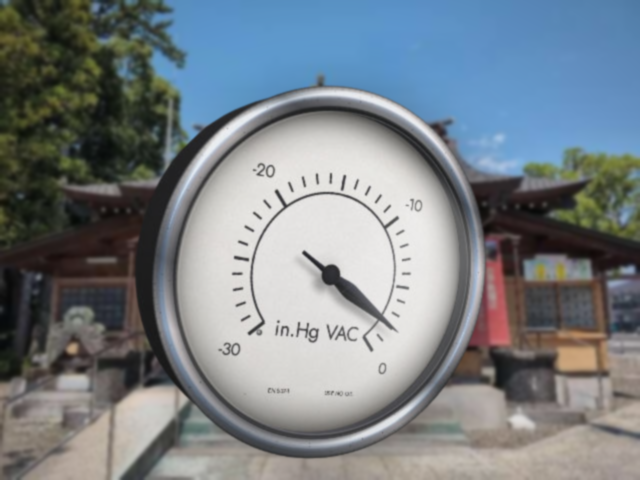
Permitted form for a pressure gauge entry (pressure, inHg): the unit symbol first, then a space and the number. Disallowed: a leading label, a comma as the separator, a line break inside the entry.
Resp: inHg -2
